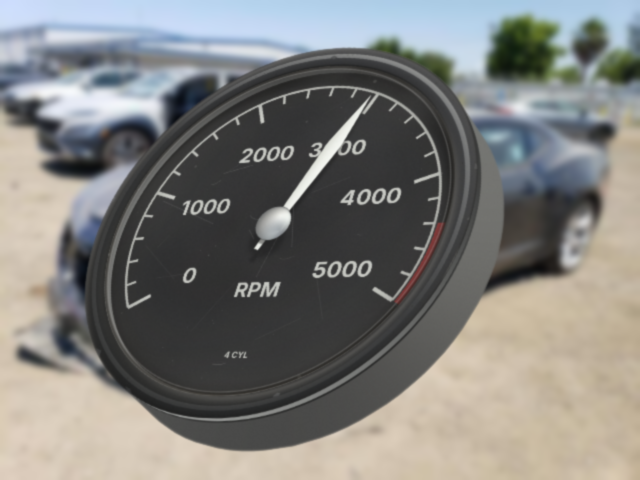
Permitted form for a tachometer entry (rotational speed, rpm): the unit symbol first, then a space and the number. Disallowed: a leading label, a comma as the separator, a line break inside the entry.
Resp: rpm 3000
